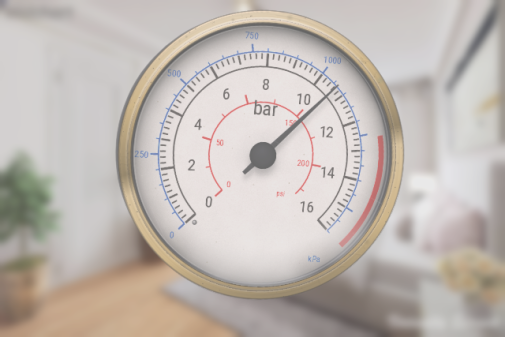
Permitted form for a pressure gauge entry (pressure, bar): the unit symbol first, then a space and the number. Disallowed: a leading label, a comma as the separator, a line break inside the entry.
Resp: bar 10.6
